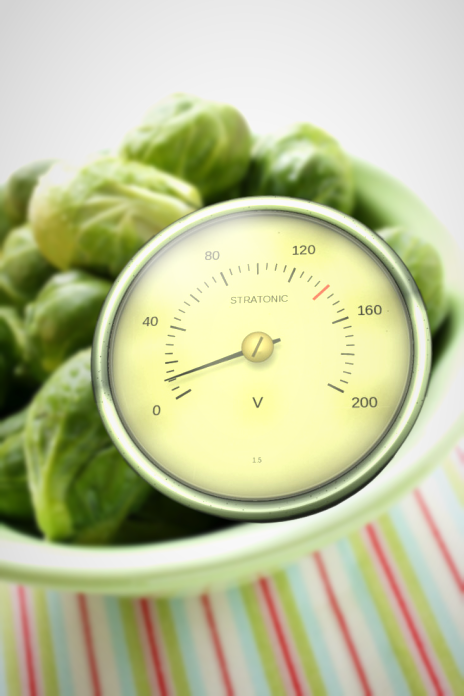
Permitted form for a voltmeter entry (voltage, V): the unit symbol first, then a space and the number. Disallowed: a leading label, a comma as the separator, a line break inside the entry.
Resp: V 10
